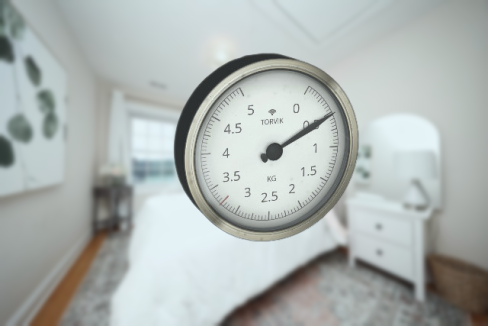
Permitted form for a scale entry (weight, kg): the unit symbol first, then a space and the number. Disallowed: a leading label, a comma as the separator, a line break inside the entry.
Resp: kg 0.5
